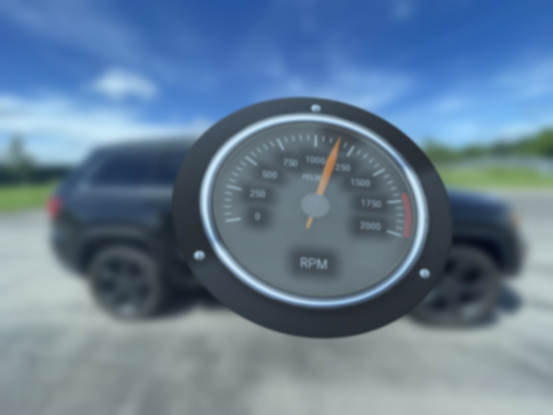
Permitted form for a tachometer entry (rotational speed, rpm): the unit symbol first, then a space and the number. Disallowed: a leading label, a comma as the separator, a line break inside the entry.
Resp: rpm 1150
